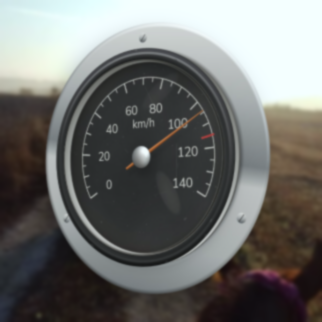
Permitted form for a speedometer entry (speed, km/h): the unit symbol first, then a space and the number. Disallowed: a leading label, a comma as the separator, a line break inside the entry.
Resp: km/h 105
